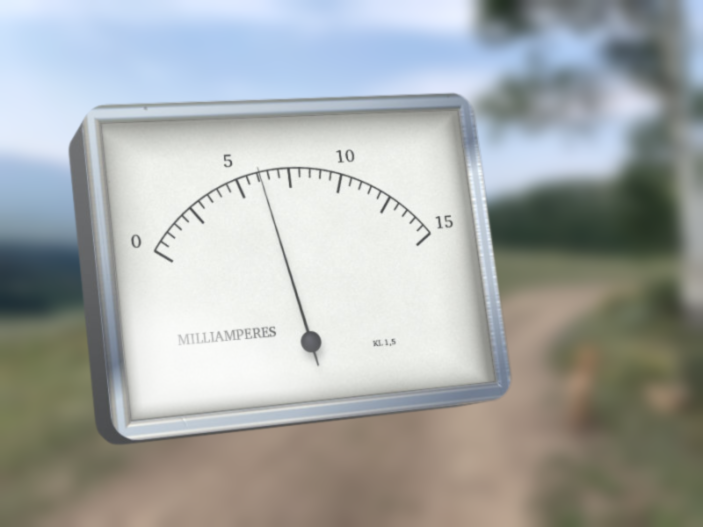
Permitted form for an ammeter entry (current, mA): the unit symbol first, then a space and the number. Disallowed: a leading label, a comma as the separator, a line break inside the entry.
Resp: mA 6
